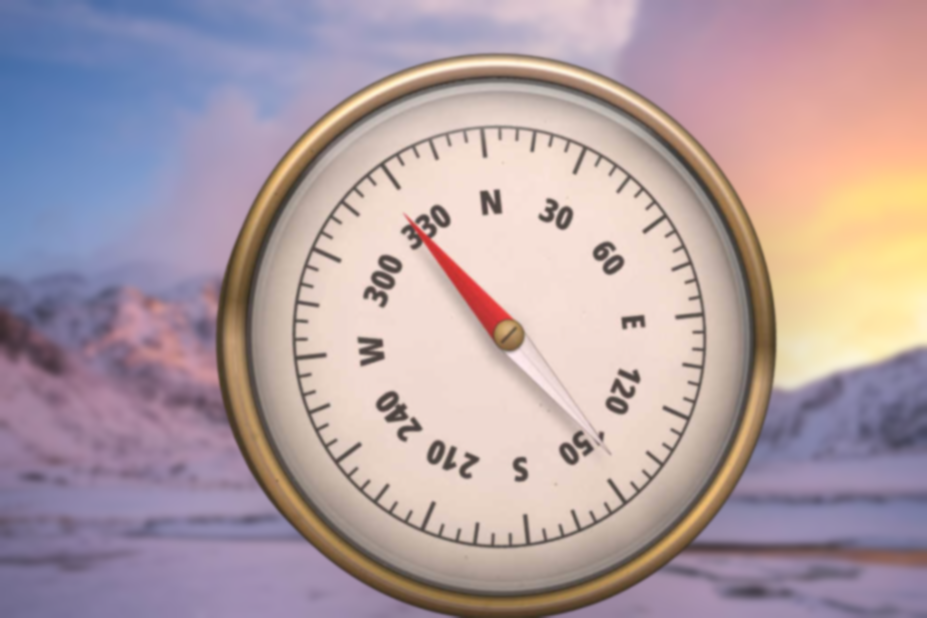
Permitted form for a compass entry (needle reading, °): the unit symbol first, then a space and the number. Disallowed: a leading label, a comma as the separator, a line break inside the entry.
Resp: ° 325
